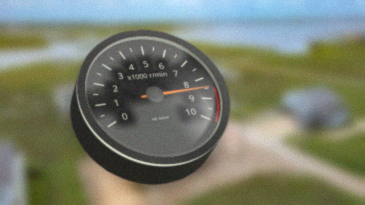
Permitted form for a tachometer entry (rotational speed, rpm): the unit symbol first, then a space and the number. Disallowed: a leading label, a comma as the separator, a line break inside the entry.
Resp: rpm 8500
